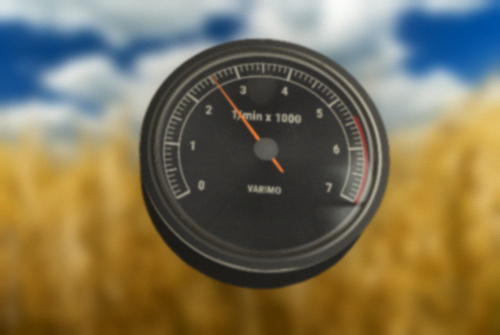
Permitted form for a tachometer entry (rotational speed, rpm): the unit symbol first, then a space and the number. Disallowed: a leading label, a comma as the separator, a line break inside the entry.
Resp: rpm 2500
